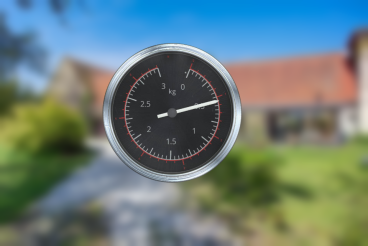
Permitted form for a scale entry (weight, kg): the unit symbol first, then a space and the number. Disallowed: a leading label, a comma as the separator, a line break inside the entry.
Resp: kg 0.5
